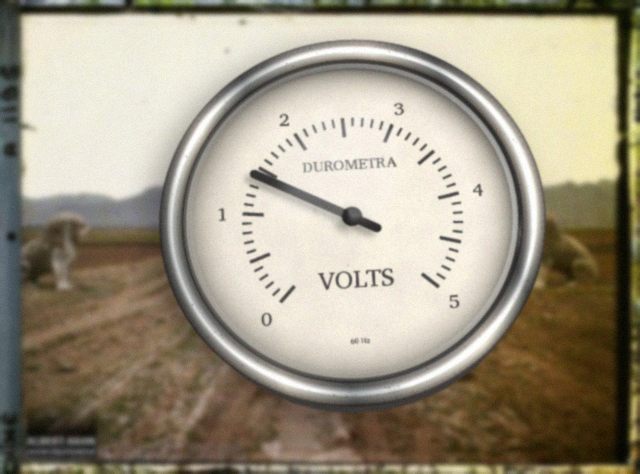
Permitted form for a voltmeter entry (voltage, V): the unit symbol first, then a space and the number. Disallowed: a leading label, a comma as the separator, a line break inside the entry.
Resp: V 1.4
